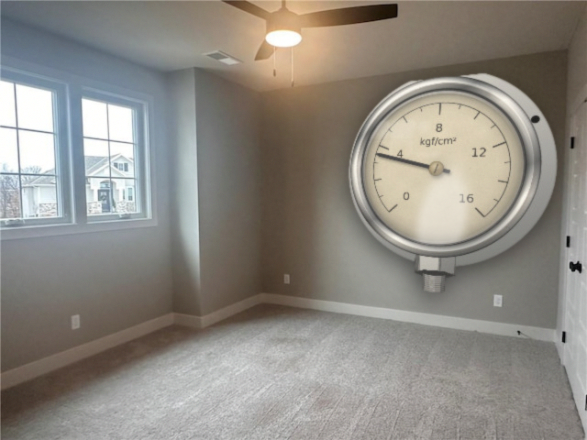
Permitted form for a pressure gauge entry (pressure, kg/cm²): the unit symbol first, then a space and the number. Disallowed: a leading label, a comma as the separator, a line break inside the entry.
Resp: kg/cm² 3.5
